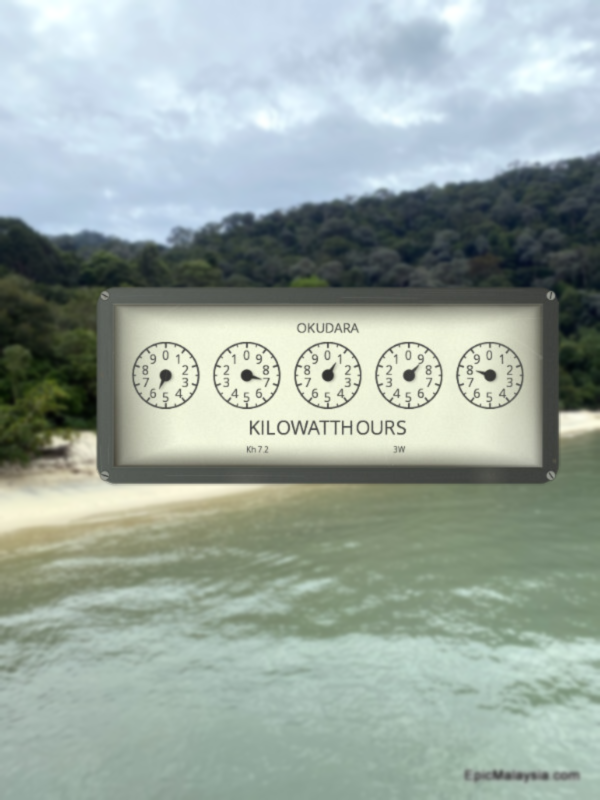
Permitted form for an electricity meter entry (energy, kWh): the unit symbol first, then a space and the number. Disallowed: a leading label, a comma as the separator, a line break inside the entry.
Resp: kWh 57088
